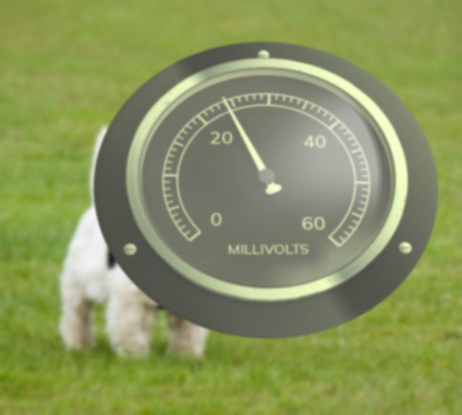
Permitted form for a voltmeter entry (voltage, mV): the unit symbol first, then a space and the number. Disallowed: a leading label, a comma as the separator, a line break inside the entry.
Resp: mV 24
